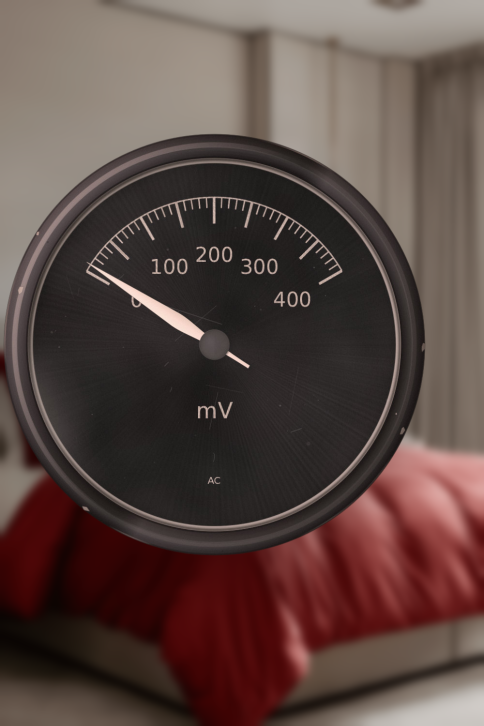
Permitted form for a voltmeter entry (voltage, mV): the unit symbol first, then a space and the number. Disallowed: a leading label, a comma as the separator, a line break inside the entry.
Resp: mV 10
